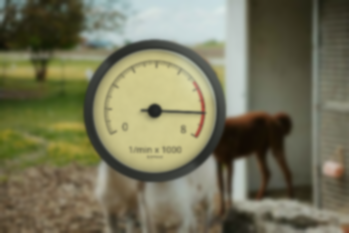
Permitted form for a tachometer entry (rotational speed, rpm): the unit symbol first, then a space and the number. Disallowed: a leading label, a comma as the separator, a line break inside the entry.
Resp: rpm 7000
